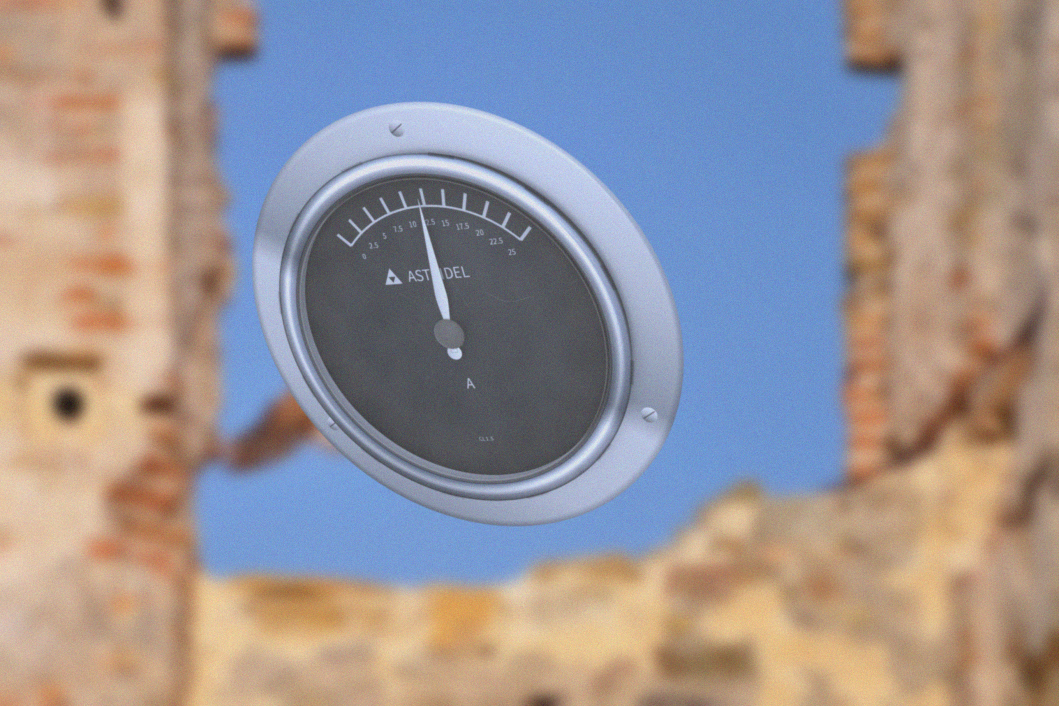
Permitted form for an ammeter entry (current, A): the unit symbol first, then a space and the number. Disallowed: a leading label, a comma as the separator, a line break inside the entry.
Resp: A 12.5
